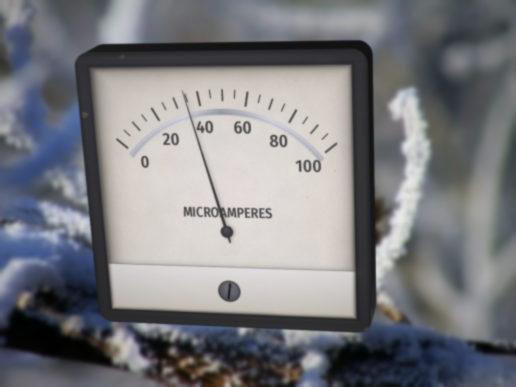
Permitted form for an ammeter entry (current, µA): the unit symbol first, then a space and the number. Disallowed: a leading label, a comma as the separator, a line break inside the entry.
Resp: µA 35
